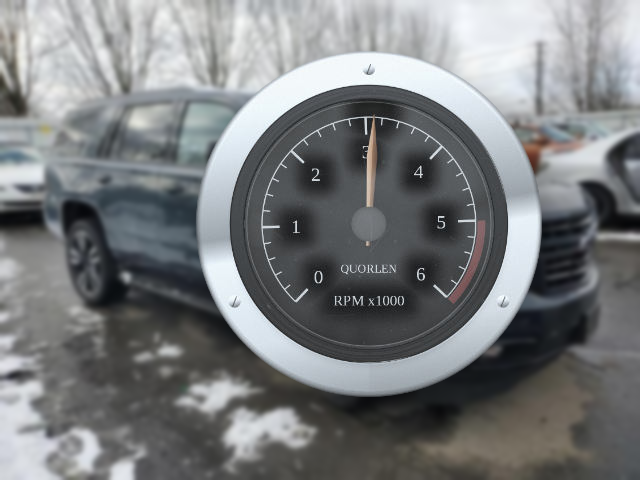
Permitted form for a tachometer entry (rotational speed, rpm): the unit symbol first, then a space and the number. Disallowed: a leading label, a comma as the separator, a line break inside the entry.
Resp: rpm 3100
